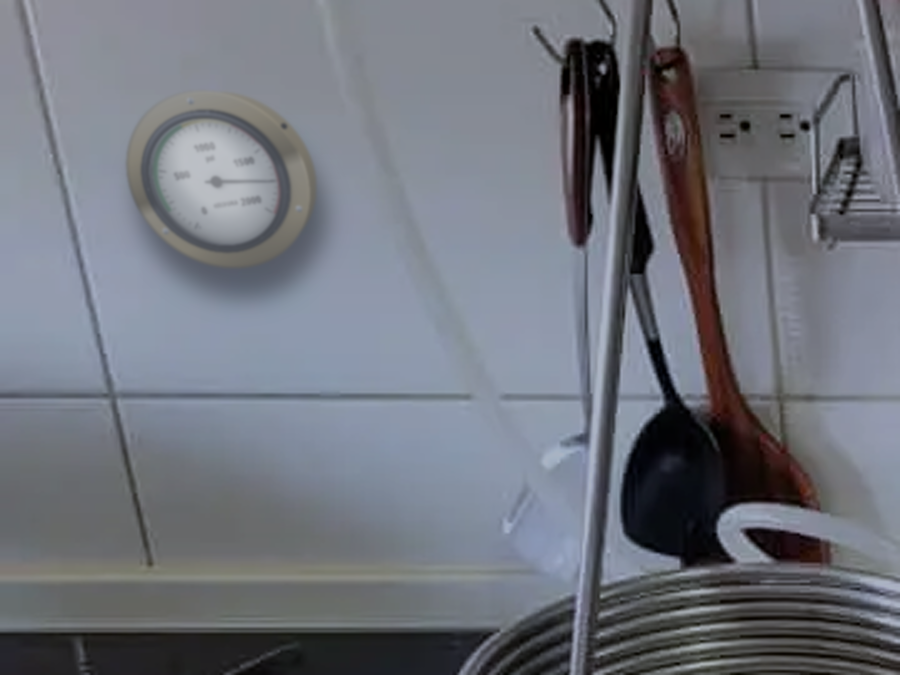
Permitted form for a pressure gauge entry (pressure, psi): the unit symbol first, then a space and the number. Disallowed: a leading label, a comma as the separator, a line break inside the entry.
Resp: psi 1750
